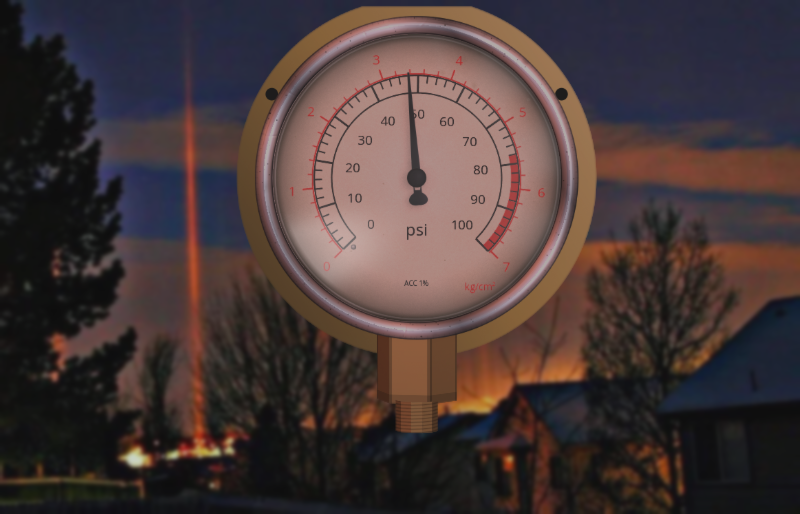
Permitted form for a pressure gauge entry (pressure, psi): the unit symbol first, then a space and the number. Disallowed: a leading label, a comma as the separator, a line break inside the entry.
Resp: psi 48
